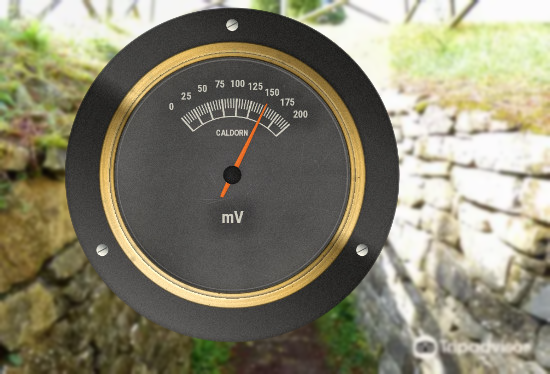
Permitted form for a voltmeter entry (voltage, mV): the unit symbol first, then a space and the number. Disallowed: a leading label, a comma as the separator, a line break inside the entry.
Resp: mV 150
